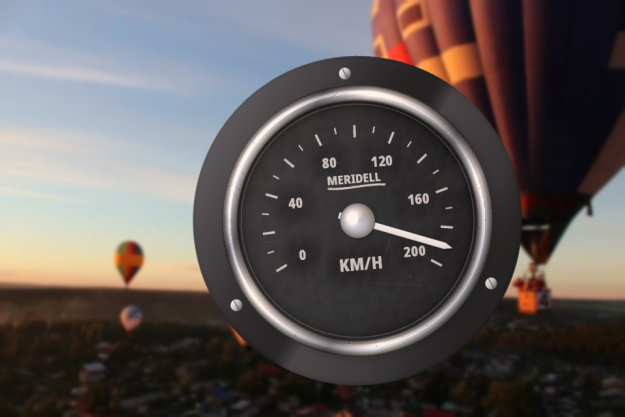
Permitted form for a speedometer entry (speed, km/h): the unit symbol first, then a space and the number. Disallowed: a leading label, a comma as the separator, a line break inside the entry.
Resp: km/h 190
